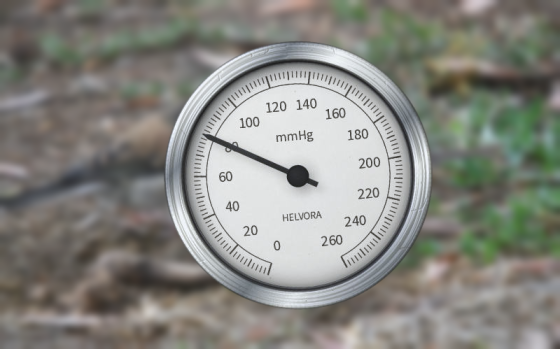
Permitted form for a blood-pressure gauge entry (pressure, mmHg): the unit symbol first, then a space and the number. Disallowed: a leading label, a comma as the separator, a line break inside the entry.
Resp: mmHg 80
